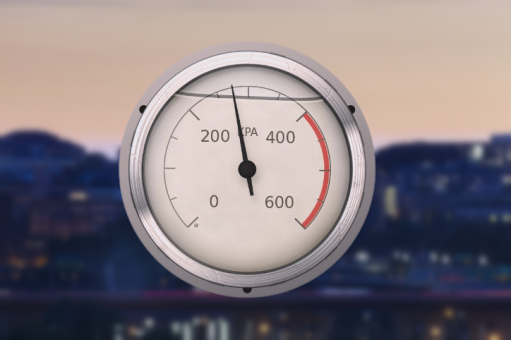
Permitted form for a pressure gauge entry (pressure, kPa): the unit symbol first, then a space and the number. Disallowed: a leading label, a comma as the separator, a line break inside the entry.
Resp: kPa 275
